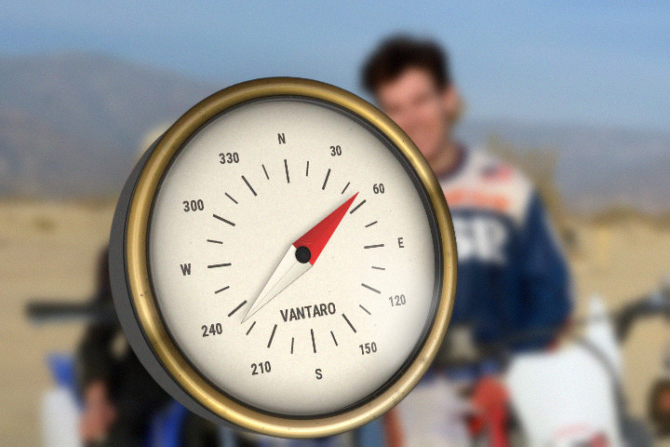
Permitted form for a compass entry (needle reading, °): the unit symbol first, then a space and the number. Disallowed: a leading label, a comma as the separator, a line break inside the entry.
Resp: ° 52.5
